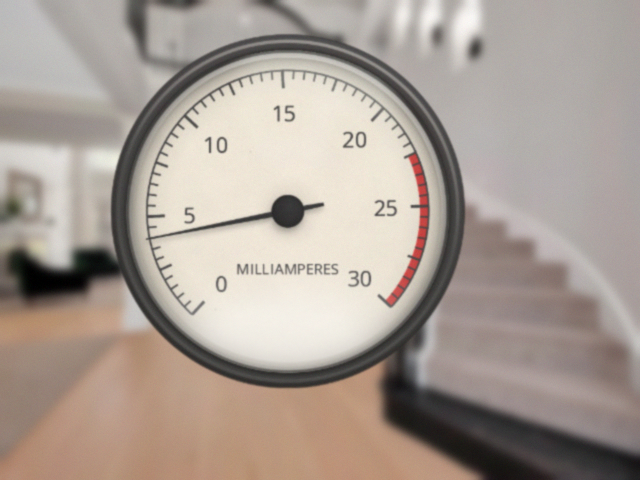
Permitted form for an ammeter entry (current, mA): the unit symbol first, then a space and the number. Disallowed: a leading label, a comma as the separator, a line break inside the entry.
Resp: mA 4
